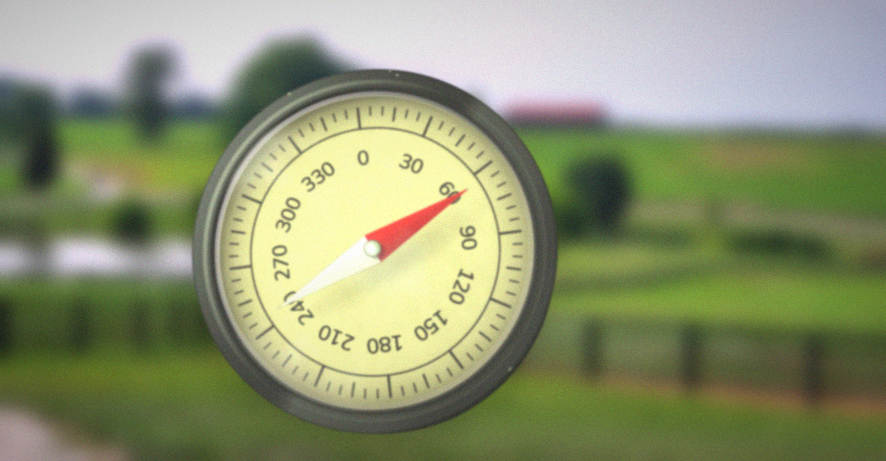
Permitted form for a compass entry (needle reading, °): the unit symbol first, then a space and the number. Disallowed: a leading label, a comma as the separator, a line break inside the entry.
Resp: ° 65
